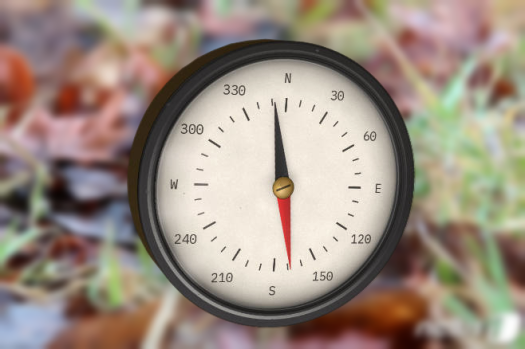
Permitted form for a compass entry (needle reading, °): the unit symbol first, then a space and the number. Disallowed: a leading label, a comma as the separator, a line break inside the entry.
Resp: ° 170
